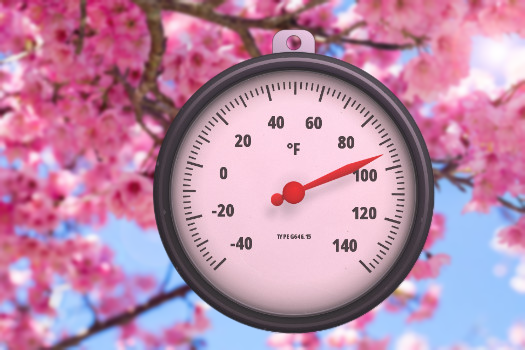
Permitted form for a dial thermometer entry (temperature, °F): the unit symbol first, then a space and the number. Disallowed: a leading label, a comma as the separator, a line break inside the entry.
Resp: °F 94
